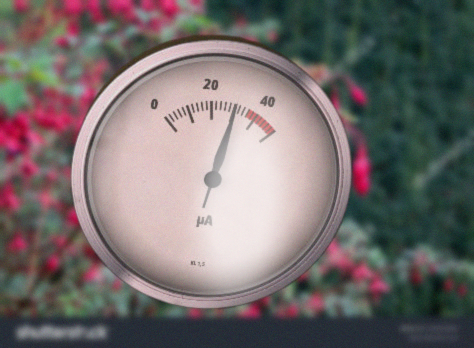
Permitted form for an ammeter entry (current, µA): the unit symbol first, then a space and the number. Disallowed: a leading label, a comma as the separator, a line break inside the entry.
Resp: µA 30
